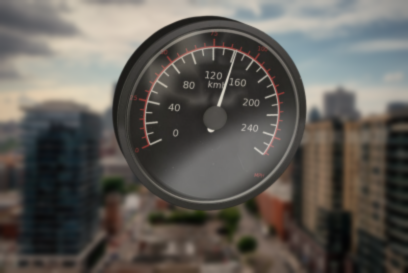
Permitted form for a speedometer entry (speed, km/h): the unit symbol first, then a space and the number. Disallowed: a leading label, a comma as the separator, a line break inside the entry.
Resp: km/h 140
